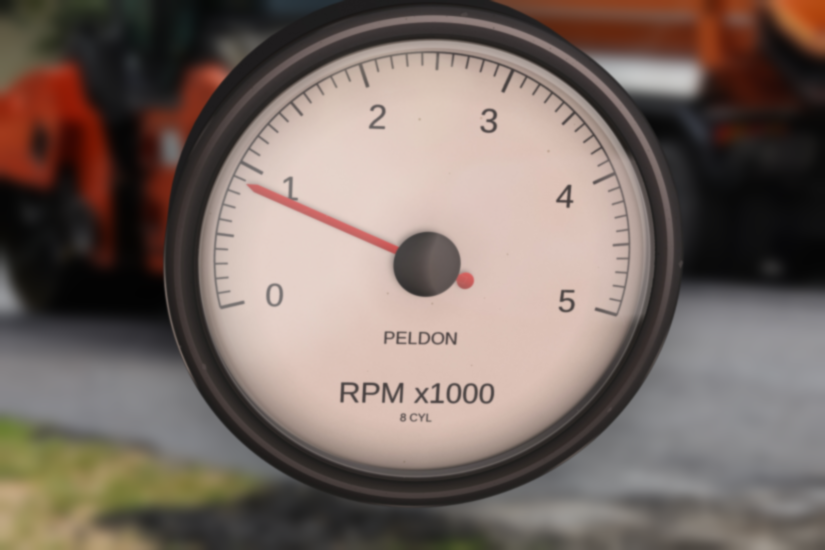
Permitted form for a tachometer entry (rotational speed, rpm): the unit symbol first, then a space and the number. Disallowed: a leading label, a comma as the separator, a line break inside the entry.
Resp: rpm 900
